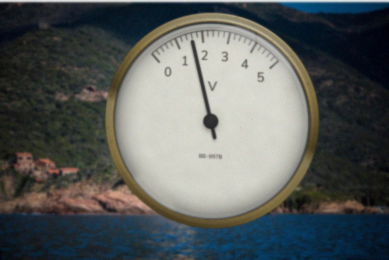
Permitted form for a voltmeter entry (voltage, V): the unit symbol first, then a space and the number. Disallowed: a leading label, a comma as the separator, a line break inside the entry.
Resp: V 1.6
